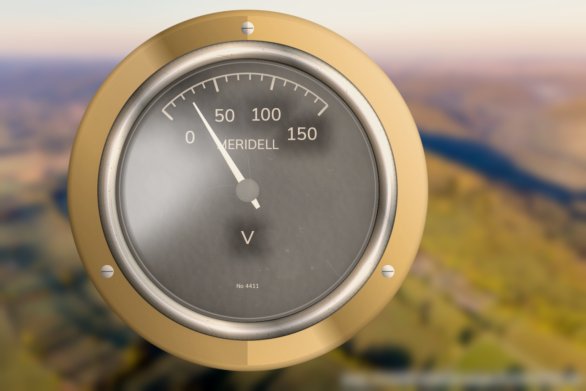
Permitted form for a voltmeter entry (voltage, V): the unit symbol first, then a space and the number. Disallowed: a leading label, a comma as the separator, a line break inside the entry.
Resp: V 25
